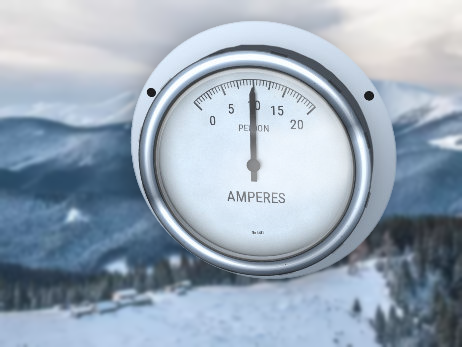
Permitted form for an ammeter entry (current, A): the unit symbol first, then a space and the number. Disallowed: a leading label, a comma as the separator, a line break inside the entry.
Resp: A 10
